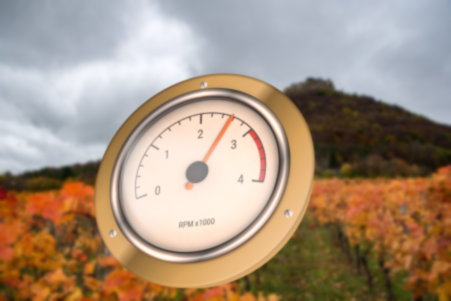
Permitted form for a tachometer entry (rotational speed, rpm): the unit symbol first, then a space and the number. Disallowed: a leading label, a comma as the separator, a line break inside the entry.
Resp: rpm 2600
